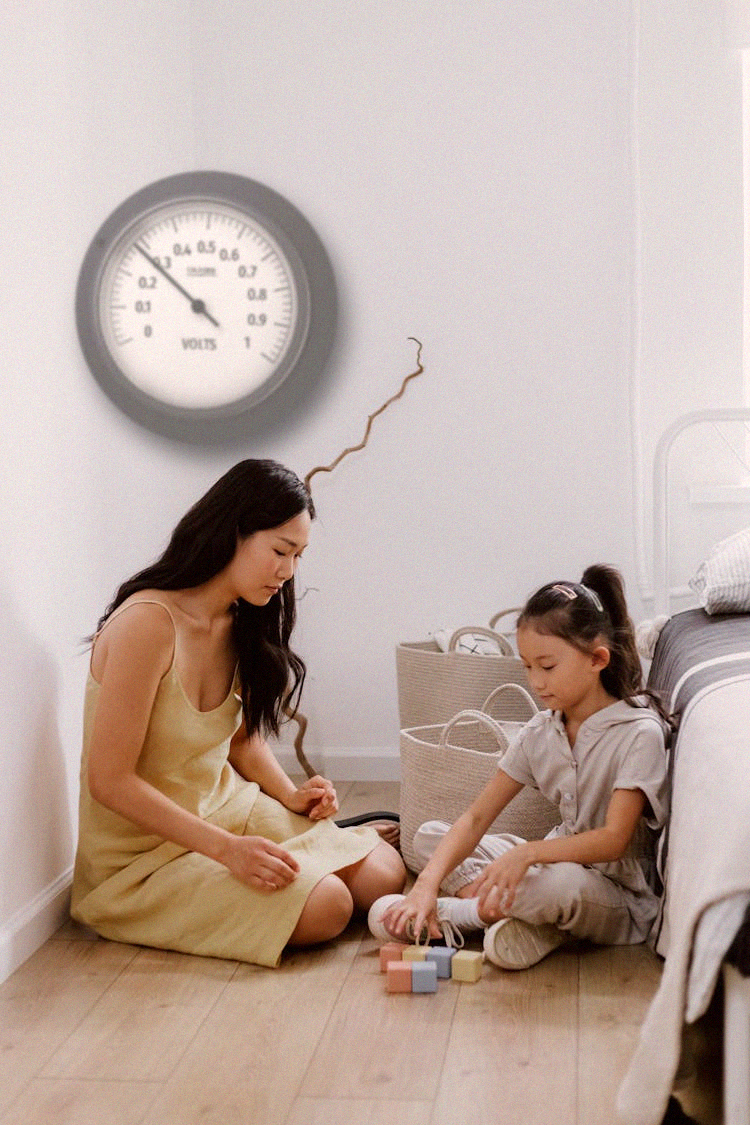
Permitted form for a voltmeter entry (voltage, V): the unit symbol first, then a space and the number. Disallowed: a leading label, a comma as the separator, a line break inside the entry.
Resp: V 0.28
